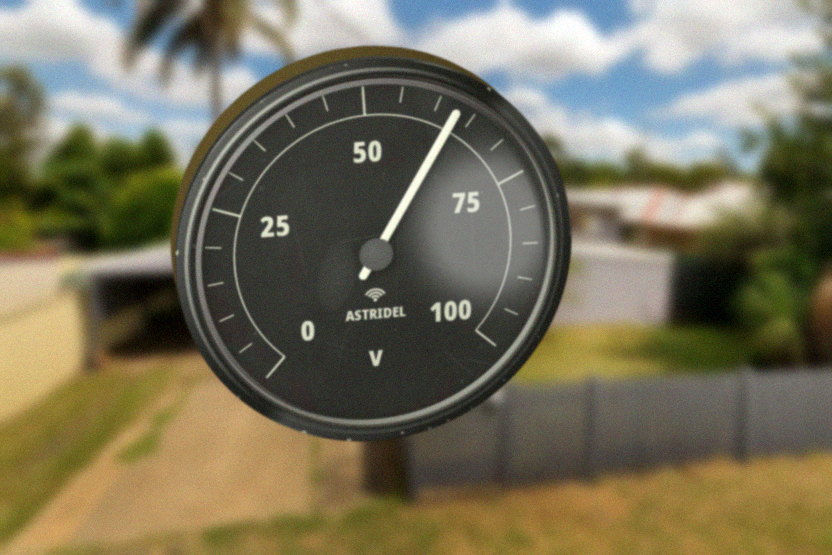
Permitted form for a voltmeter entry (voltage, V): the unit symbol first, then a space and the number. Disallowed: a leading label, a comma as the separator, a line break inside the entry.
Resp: V 62.5
